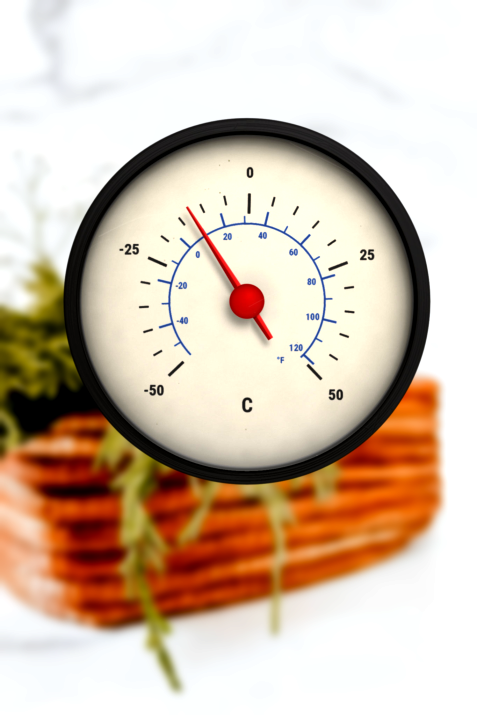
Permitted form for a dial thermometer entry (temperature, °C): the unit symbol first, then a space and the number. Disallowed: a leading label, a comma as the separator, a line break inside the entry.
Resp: °C -12.5
